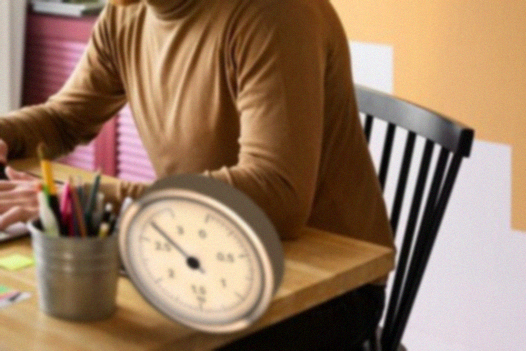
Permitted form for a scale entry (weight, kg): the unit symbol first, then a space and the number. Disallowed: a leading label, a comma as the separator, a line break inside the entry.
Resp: kg 2.75
